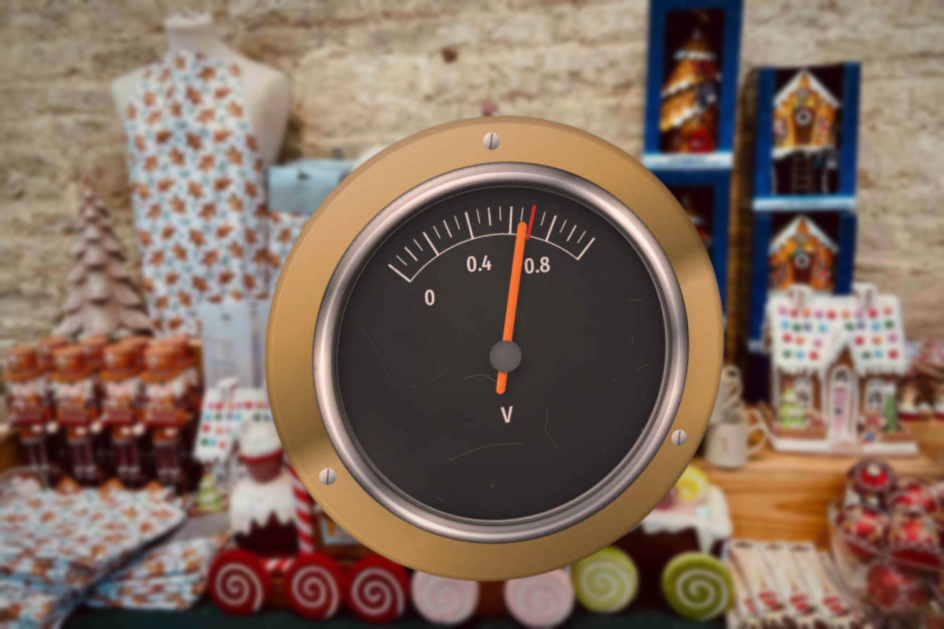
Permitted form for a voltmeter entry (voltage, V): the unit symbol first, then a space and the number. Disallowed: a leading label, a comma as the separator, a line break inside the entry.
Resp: V 0.65
